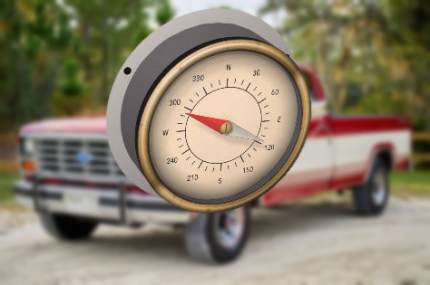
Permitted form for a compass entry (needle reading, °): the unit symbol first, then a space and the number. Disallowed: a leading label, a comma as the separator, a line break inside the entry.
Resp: ° 295
